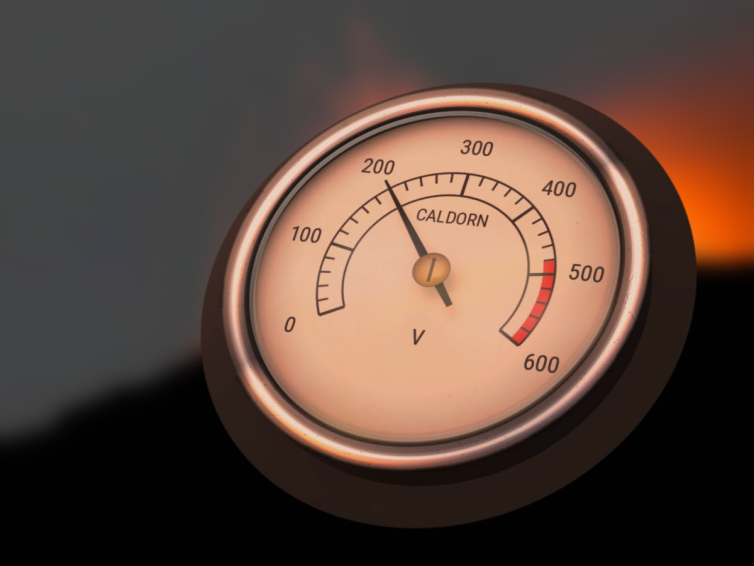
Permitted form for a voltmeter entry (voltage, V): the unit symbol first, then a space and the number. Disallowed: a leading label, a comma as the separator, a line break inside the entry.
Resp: V 200
